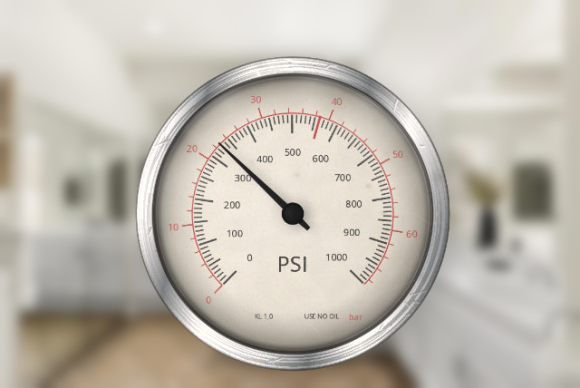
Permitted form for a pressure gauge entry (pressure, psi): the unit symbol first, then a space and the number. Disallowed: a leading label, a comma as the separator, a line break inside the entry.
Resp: psi 330
